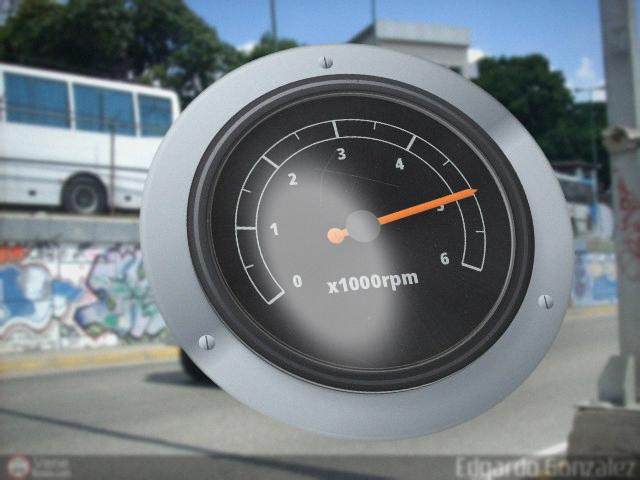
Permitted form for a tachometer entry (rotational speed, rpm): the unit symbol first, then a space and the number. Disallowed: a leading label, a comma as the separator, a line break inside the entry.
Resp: rpm 5000
